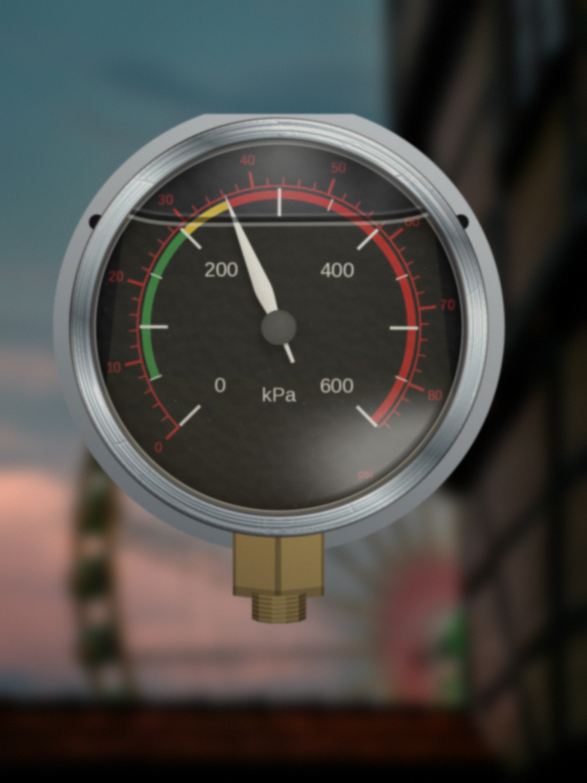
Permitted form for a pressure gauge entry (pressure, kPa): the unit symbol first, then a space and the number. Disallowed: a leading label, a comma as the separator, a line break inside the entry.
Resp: kPa 250
